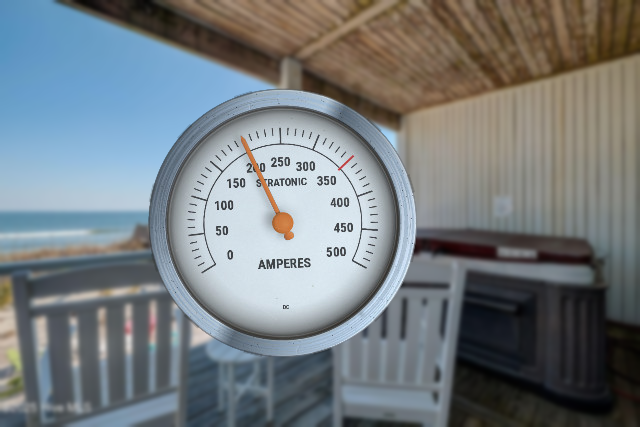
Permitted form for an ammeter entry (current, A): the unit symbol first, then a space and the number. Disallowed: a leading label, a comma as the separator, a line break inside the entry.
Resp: A 200
